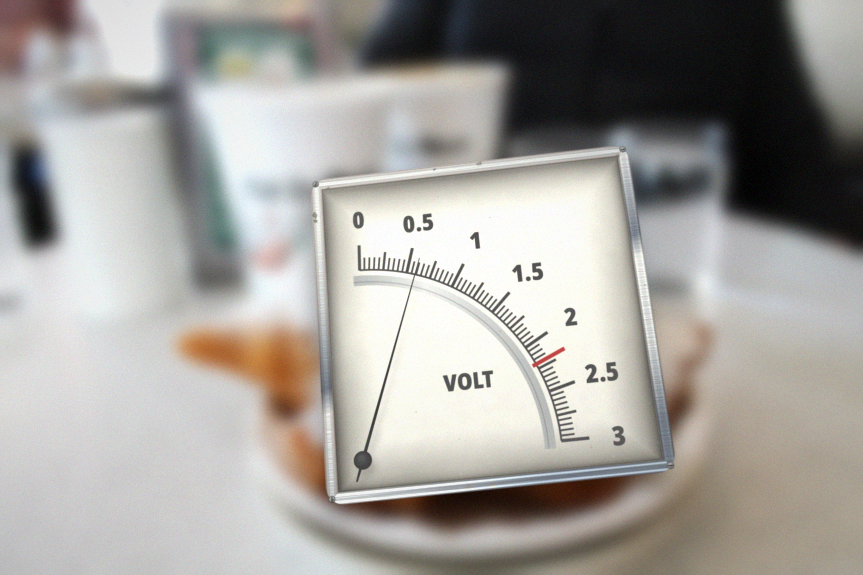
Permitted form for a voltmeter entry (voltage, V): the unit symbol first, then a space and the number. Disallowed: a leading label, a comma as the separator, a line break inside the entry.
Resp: V 0.6
